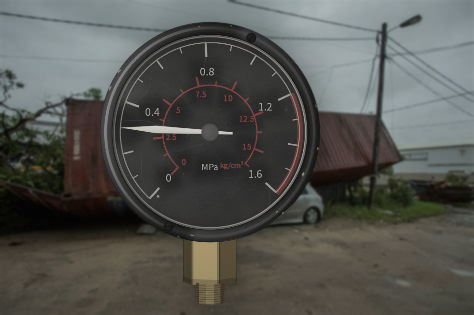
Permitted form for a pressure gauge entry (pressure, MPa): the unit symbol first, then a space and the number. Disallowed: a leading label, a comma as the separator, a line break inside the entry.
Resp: MPa 0.3
